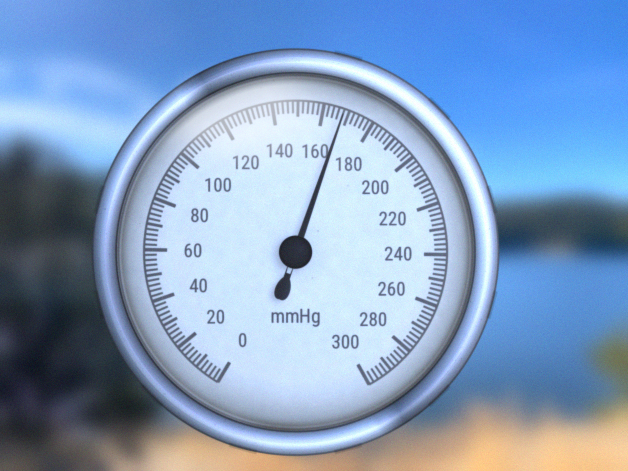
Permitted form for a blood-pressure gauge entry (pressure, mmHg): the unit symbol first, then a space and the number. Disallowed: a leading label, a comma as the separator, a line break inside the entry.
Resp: mmHg 168
